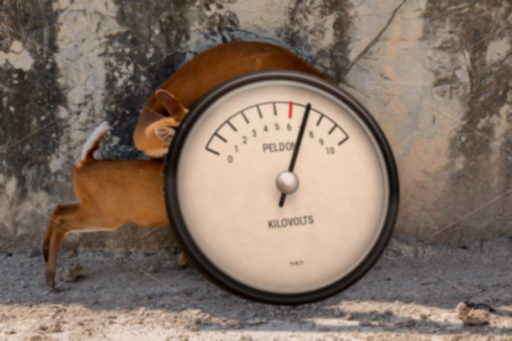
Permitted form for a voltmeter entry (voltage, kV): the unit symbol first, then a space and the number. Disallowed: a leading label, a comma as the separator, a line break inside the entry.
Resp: kV 7
